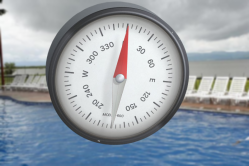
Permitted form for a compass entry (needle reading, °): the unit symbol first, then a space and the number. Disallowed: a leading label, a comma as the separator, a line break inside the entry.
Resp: ° 0
